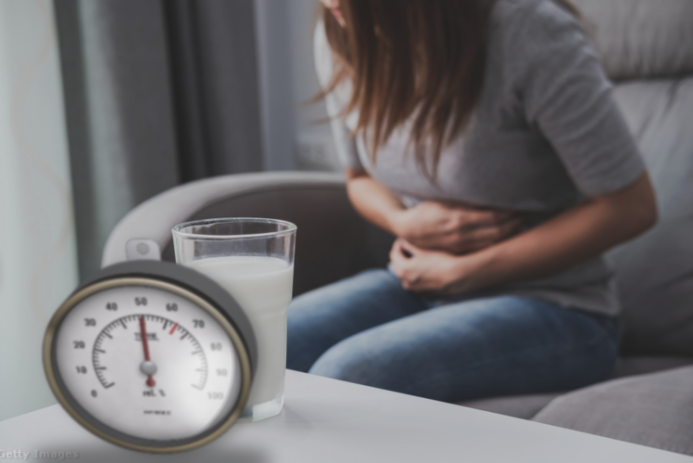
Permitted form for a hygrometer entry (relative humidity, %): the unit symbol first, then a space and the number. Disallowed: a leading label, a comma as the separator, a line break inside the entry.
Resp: % 50
